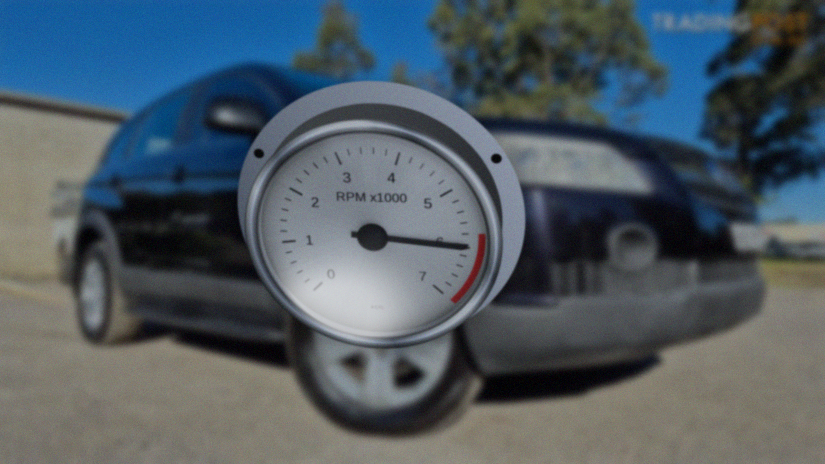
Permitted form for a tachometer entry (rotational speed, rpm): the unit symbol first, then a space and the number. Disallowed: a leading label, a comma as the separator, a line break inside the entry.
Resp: rpm 6000
